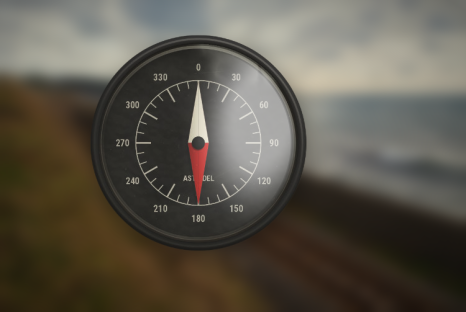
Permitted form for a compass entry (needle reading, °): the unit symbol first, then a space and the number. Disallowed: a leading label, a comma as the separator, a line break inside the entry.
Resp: ° 180
